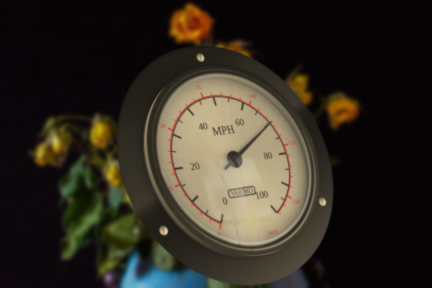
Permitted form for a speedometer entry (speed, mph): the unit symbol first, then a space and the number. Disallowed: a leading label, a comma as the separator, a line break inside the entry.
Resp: mph 70
